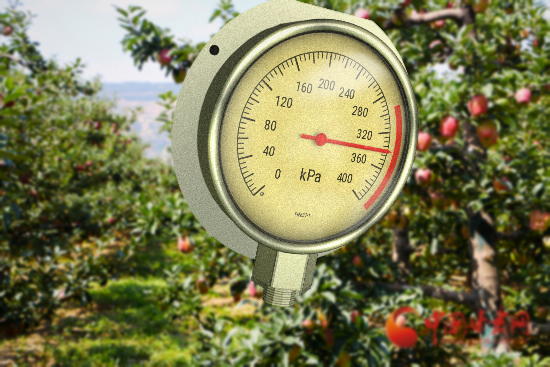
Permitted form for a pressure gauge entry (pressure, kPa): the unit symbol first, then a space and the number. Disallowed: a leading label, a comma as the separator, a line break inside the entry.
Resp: kPa 340
